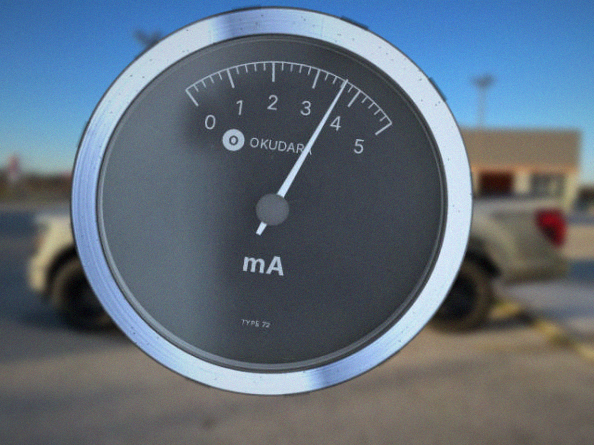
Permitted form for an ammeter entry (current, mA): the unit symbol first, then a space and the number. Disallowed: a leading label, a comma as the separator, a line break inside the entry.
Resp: mA 3.6
